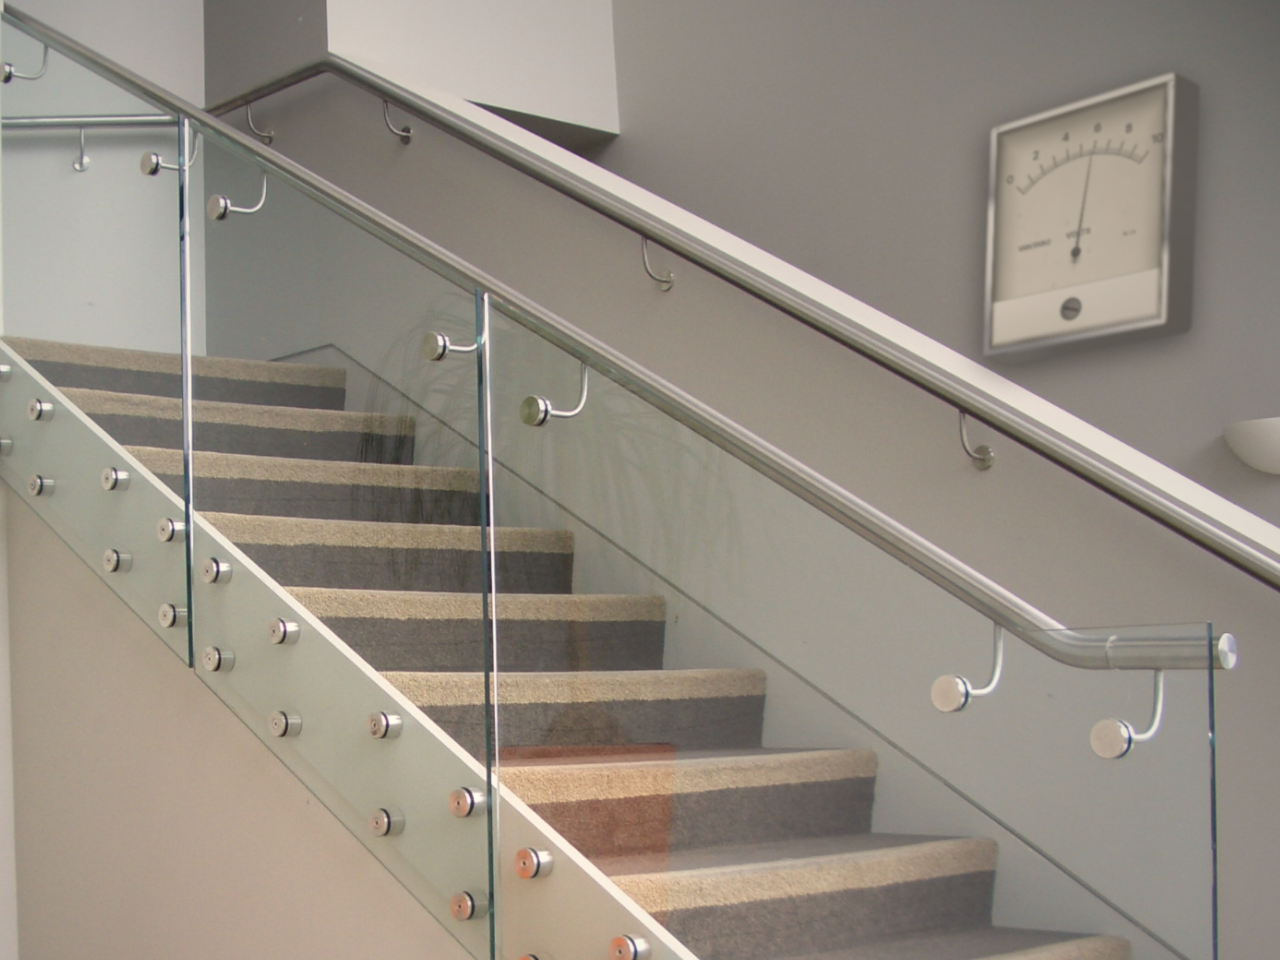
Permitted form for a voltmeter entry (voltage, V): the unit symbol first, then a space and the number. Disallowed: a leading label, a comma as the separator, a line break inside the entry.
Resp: V 6
